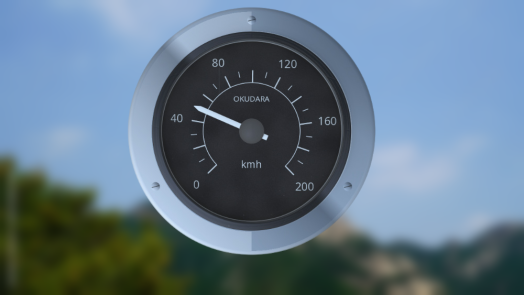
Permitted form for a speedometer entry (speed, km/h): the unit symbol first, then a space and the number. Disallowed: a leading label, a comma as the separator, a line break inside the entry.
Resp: km/h 50
